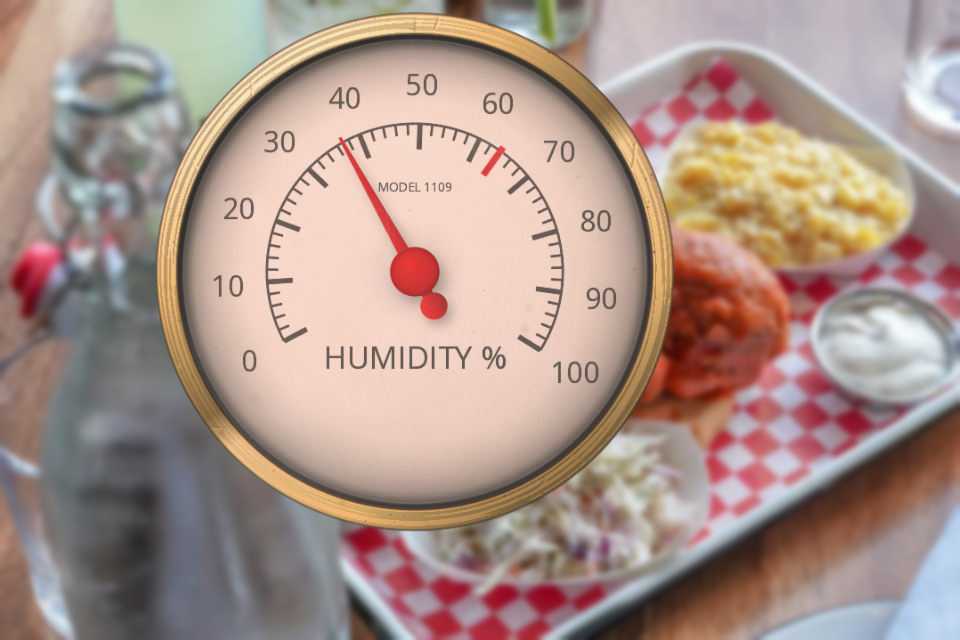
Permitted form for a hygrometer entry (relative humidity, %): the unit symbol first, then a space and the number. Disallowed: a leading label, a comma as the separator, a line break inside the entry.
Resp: % 37
